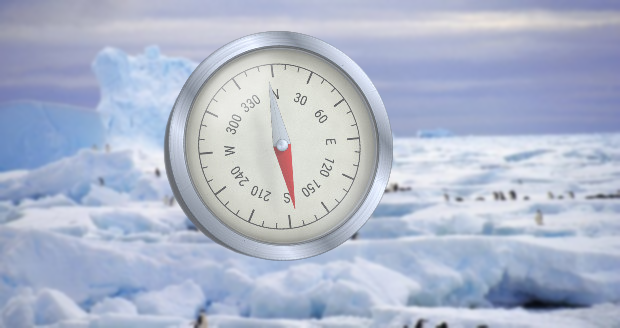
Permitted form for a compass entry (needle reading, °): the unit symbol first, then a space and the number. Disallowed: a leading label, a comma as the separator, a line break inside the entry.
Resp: ° 175
